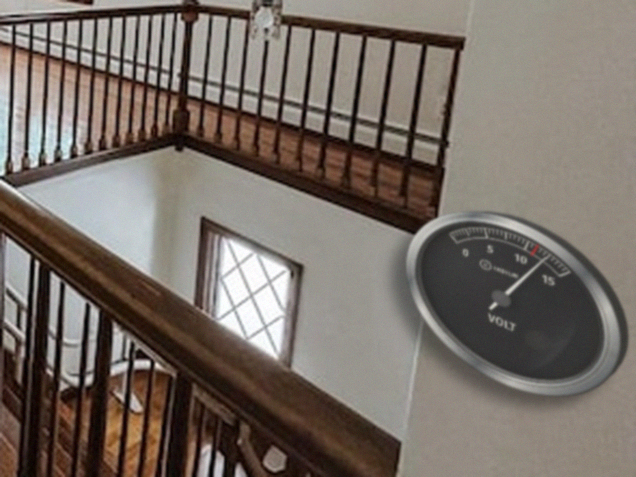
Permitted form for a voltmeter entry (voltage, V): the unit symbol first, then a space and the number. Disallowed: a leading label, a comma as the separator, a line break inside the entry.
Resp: V 12.5
